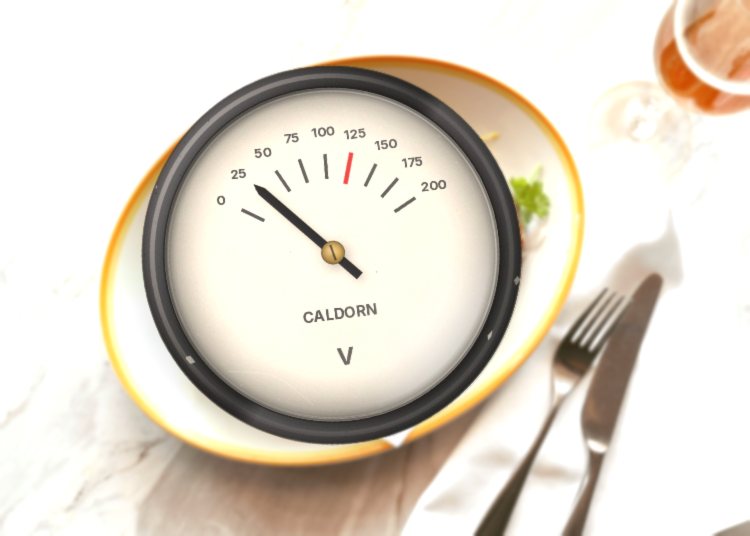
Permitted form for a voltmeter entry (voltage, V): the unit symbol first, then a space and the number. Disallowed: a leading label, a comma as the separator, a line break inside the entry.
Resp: V 25
